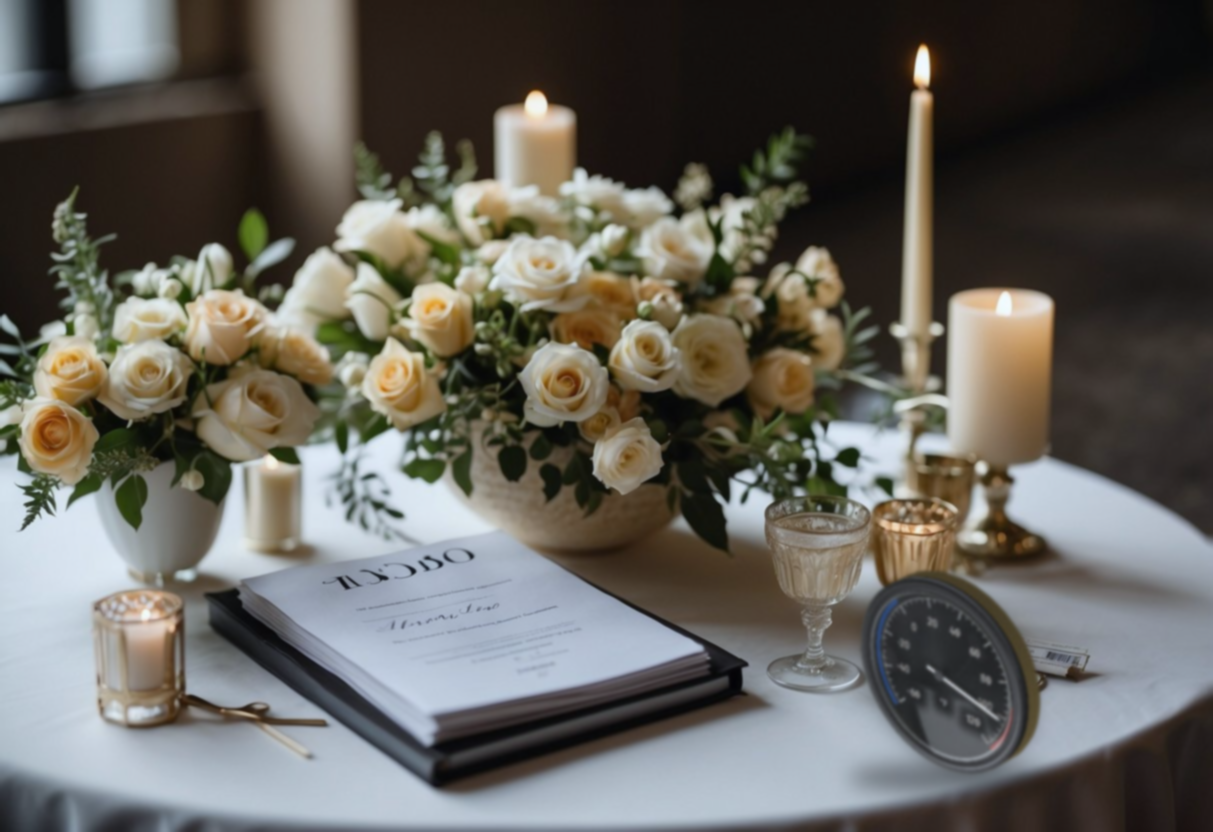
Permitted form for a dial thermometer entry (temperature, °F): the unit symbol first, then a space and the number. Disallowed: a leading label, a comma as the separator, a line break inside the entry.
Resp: °F 100
